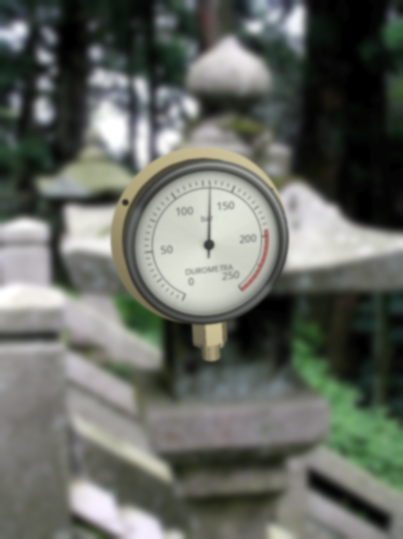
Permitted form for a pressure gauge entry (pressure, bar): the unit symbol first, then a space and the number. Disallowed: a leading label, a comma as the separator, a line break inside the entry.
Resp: bar 130
